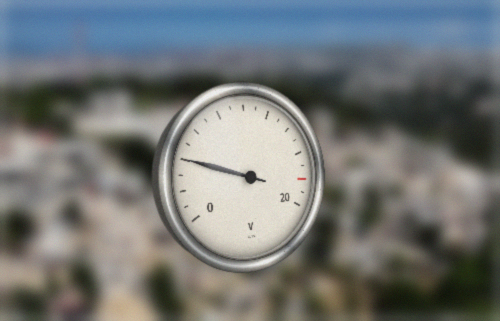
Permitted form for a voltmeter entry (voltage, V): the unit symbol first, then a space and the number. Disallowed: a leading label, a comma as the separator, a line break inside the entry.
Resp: V 4
